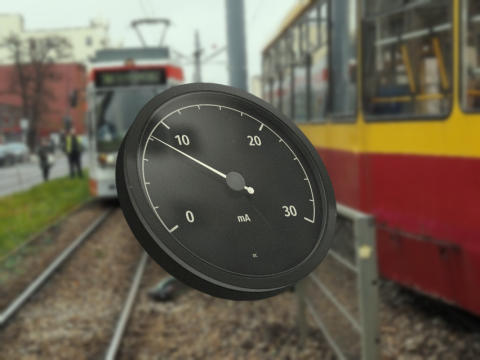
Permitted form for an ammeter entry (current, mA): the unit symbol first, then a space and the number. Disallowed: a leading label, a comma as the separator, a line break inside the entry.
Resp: mA 8
